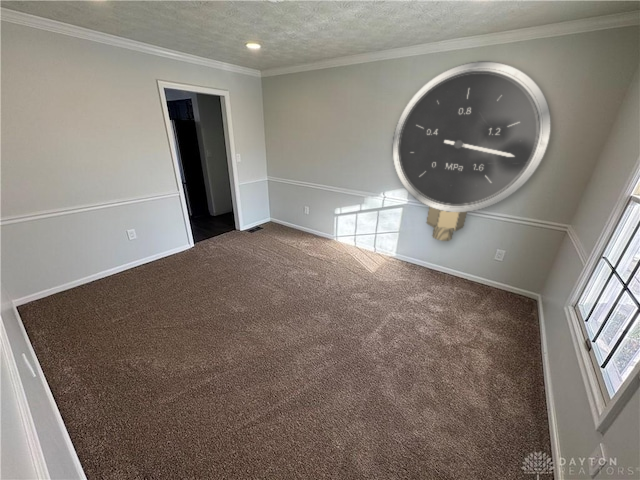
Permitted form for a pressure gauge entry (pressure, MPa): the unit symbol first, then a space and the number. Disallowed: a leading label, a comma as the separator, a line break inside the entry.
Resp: MPa 1.4
